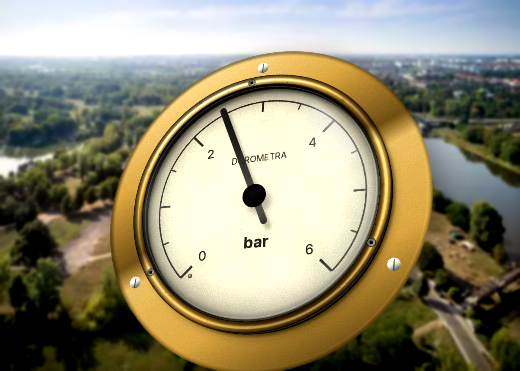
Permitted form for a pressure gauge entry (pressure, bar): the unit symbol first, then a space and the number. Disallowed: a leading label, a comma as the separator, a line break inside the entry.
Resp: bar 2.5
